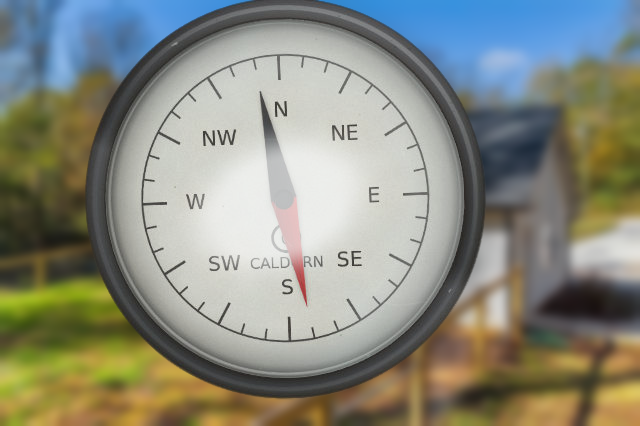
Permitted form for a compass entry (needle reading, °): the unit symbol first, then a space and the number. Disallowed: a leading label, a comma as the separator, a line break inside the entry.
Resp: ° 170
